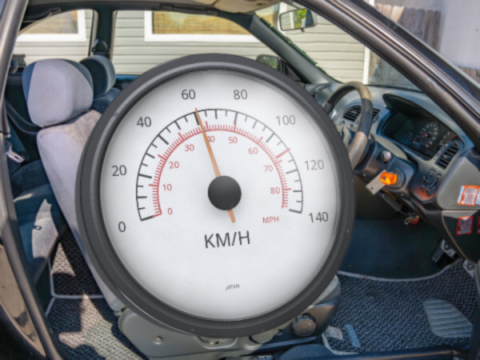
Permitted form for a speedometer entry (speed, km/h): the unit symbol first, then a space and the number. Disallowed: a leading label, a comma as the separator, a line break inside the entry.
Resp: km/h 60
